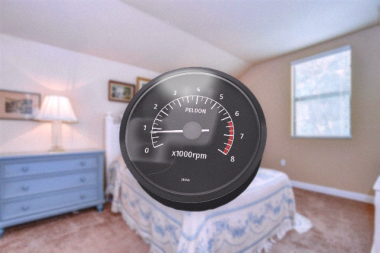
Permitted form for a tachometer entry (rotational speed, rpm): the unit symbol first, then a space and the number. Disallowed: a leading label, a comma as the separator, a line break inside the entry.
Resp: rpm 750
